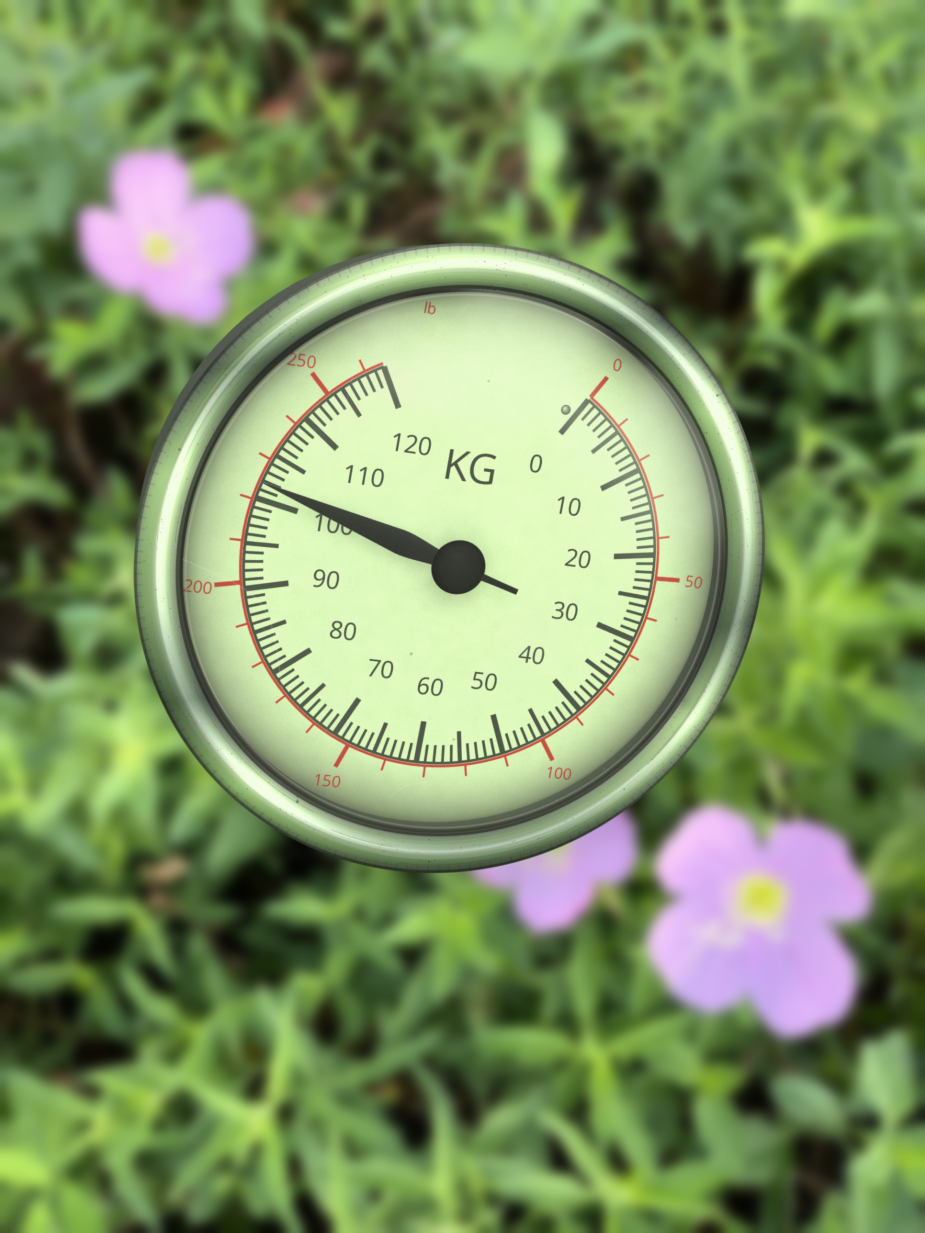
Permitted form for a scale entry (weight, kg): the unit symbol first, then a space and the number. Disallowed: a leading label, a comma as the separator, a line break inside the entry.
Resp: kg 102
